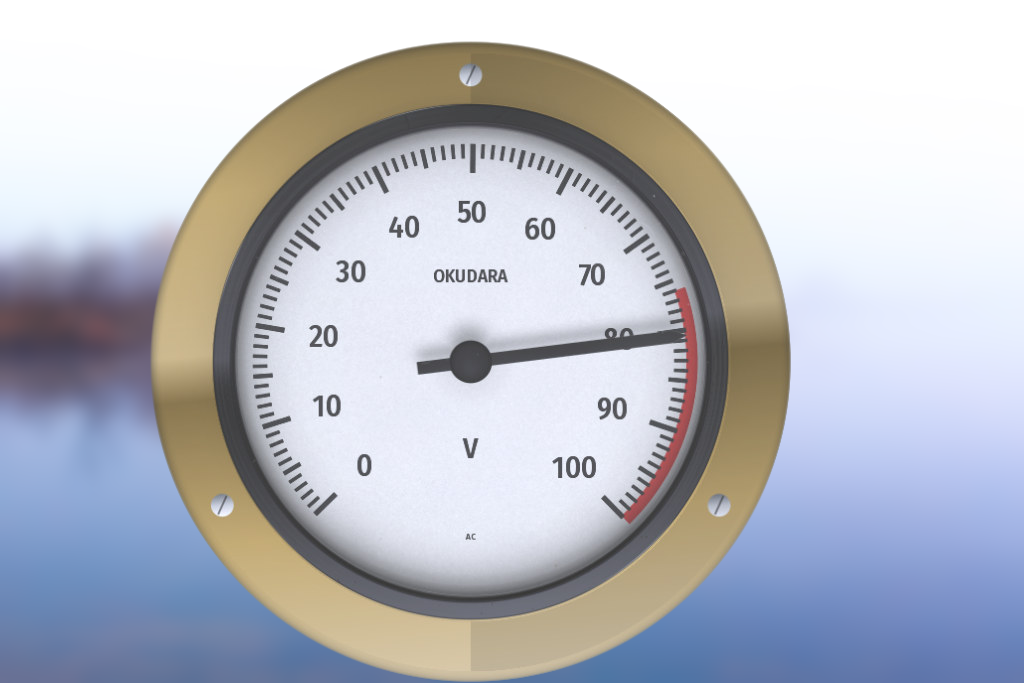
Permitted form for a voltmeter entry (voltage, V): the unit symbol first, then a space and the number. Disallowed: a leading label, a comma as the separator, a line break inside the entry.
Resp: V 80.5
